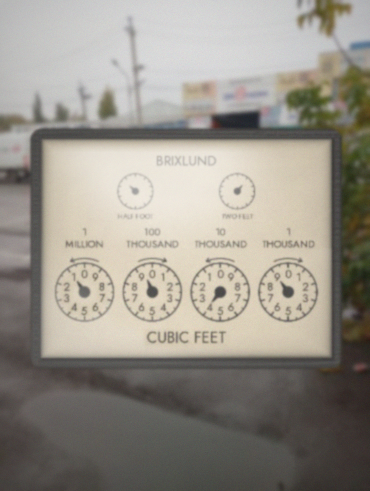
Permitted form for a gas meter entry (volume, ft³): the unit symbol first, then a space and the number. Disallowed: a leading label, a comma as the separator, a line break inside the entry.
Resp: ft³ 93900
